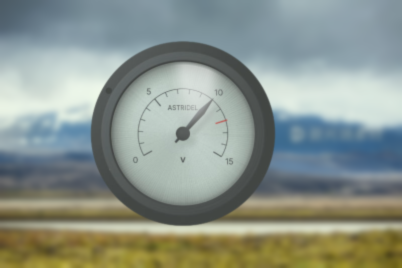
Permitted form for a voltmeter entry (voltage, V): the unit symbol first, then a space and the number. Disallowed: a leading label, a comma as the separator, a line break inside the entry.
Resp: V 10
